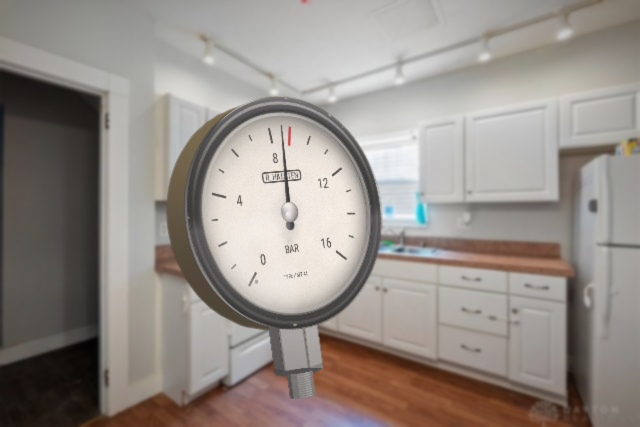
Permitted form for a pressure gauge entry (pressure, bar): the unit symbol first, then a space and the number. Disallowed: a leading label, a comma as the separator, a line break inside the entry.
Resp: bar 8.5
